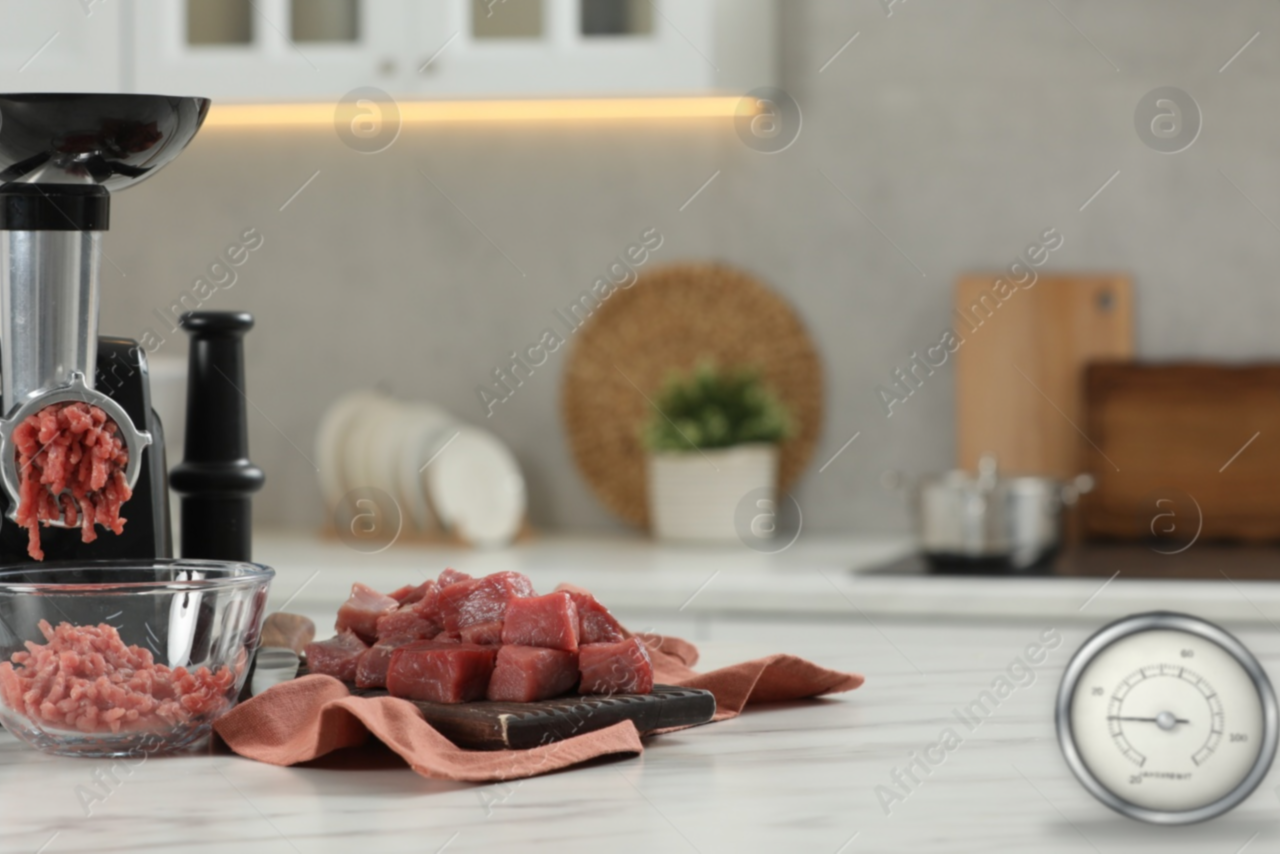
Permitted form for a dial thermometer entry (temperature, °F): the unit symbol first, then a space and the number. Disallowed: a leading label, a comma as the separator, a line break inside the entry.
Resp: °F 10
